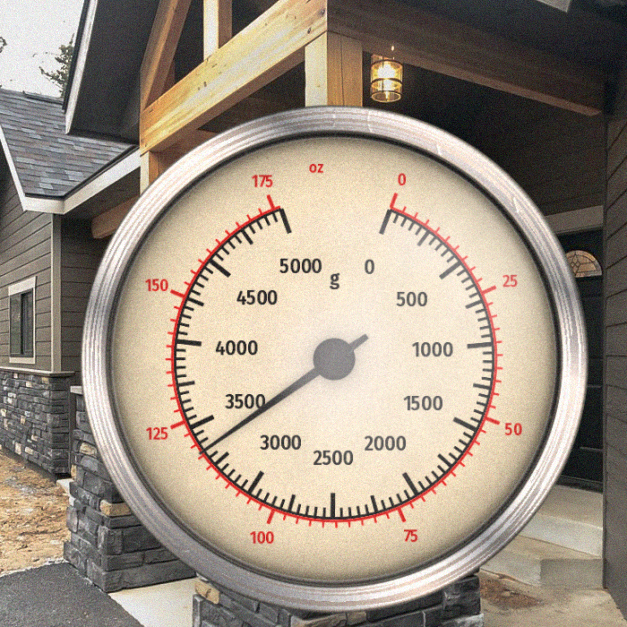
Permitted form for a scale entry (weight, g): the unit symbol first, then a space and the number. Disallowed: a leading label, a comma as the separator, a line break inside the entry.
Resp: g 3350
